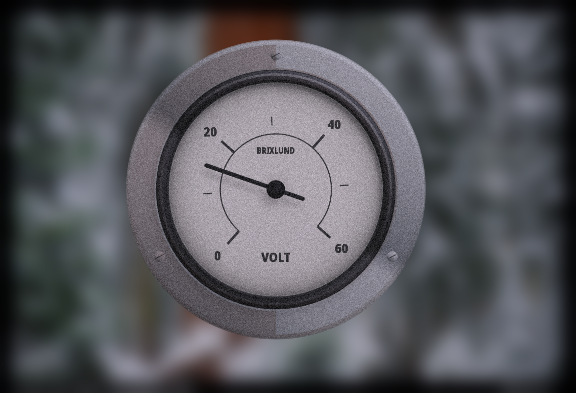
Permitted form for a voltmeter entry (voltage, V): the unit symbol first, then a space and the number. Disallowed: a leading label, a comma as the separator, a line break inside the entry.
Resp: V 15
